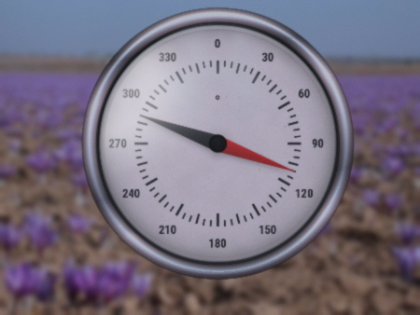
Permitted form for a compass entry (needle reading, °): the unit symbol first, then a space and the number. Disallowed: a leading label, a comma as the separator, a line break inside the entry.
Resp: ° 110
